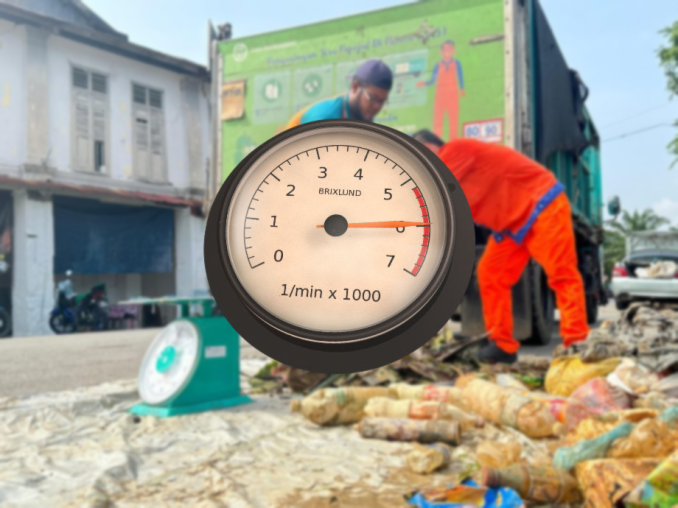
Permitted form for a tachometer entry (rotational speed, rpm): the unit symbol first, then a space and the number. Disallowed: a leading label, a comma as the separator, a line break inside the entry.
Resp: rpm 6000
